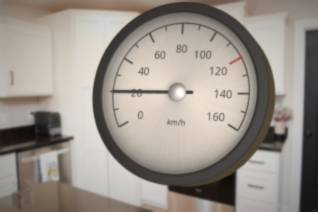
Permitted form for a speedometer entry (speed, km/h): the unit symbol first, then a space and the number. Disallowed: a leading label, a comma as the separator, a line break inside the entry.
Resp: km/h 20
